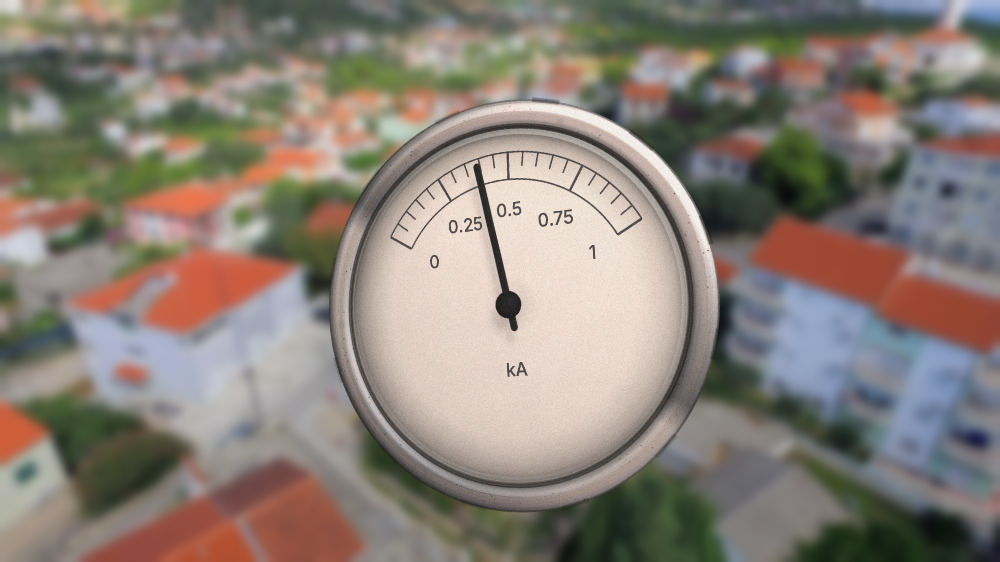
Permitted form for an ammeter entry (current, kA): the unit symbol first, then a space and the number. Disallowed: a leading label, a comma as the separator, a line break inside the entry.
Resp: kA 0.4
